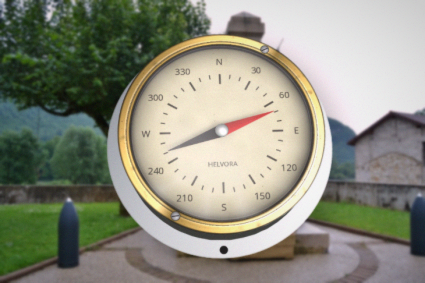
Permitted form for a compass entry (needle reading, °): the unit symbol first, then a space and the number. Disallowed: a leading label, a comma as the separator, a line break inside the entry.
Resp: ° 70
